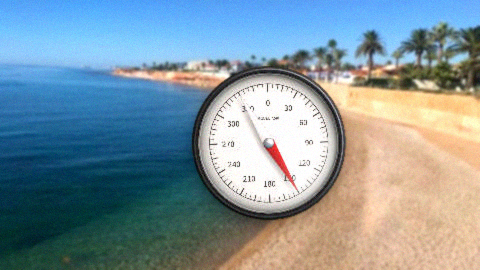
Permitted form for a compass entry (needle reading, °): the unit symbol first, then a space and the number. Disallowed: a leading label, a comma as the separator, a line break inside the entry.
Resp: ° 150
